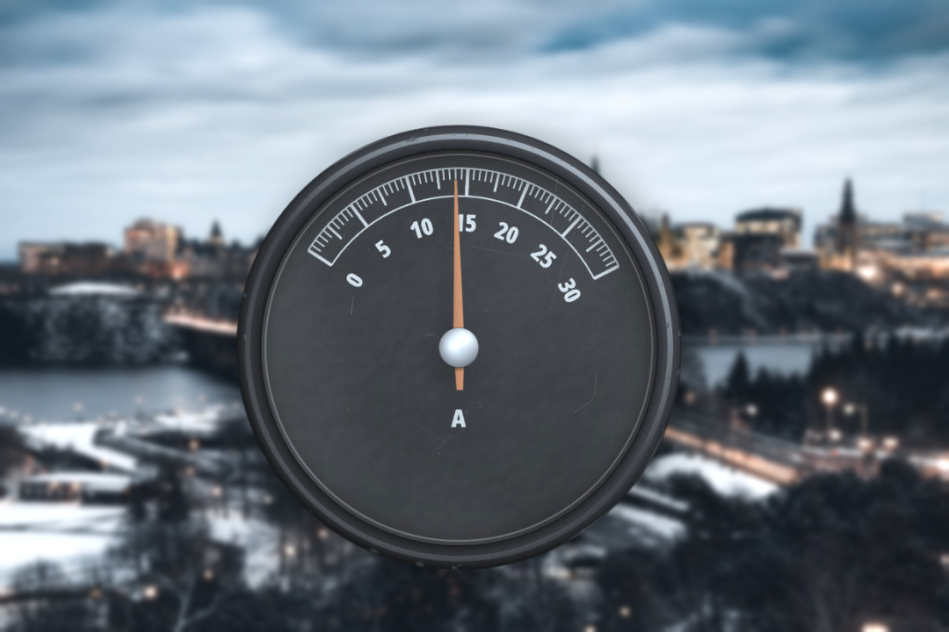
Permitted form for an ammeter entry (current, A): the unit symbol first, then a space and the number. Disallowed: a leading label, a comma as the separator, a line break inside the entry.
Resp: A 14
